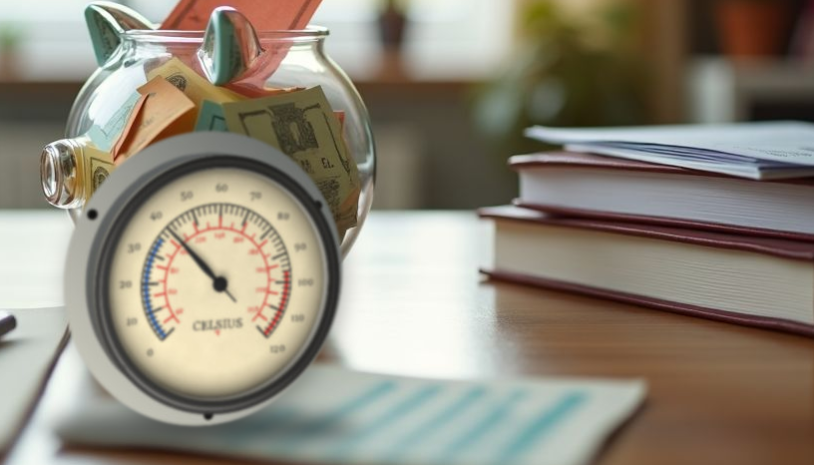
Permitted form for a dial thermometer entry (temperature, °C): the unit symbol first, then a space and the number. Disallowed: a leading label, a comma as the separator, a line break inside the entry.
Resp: °C 40
